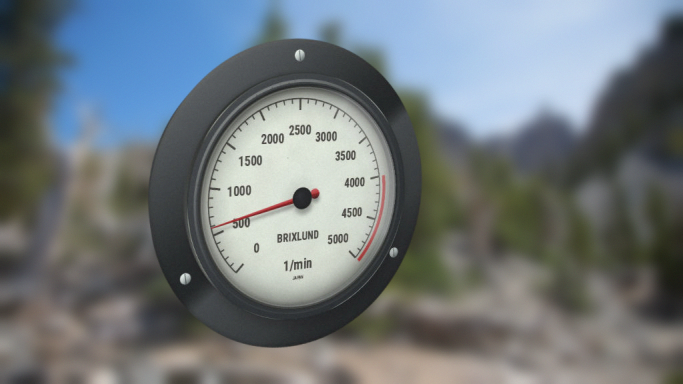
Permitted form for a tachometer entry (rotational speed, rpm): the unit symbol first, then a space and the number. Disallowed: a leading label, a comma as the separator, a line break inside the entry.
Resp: rpm 600
